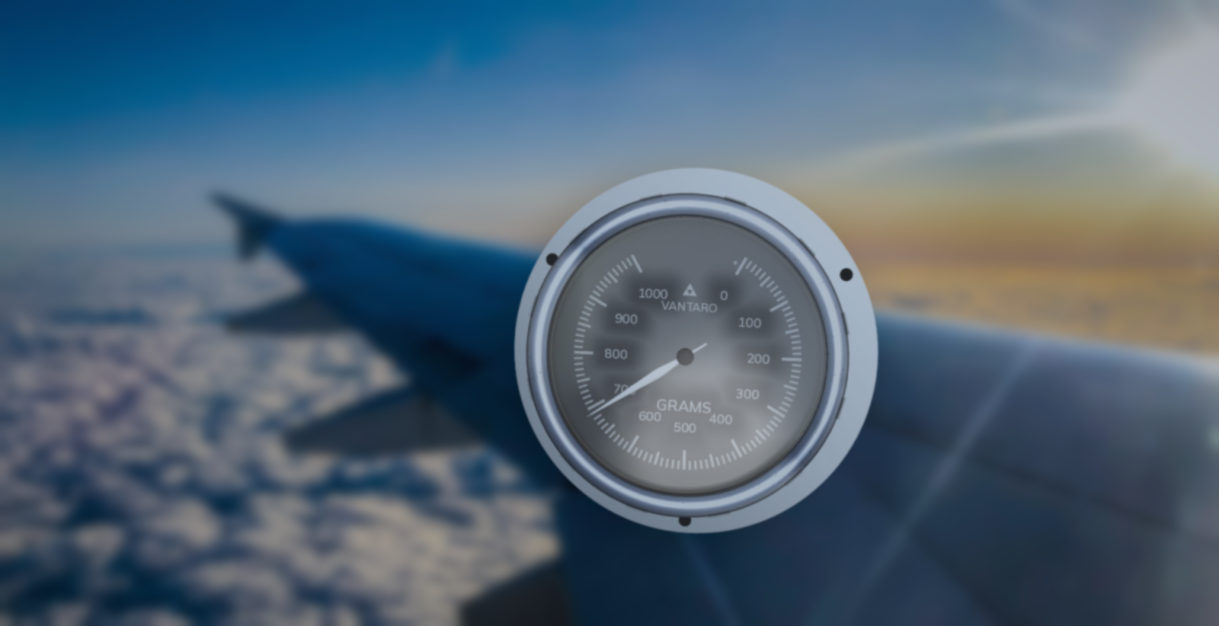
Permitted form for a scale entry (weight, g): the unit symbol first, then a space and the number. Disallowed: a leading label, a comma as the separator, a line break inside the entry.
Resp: g 690
